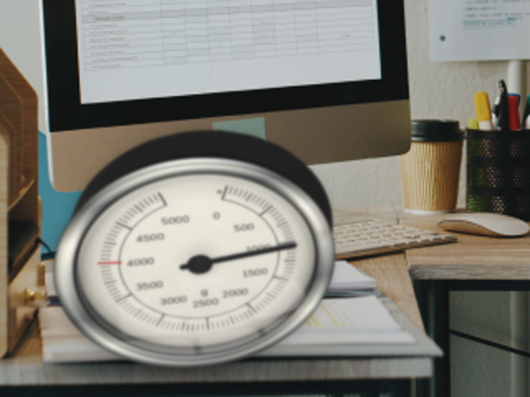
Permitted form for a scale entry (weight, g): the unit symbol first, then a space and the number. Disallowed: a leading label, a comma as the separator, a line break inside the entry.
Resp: g 1000
